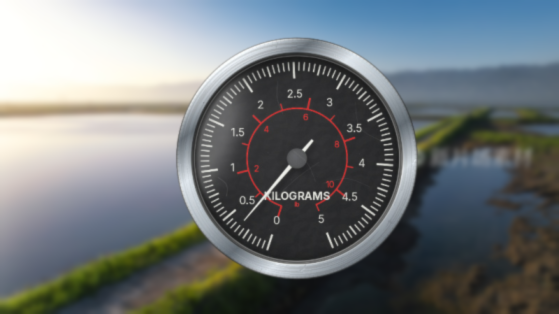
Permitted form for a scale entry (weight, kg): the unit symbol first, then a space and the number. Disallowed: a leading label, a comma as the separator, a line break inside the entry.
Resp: kg 0.35
